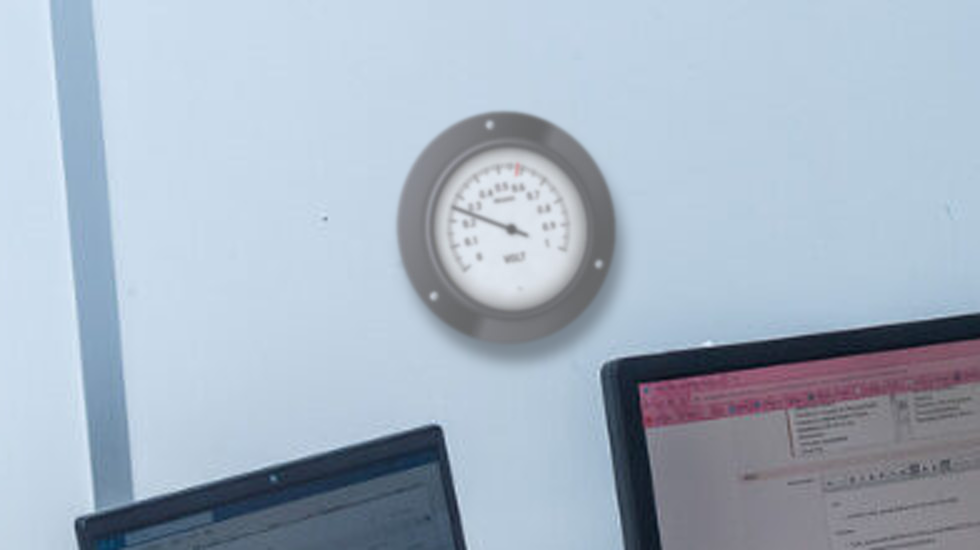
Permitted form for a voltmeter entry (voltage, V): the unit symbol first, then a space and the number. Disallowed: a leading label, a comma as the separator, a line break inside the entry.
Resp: V 0.25
